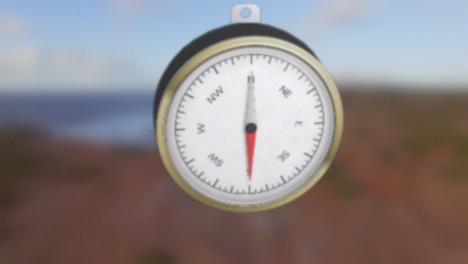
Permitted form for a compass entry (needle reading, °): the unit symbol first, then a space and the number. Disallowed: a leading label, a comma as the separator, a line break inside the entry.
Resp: ° 180
